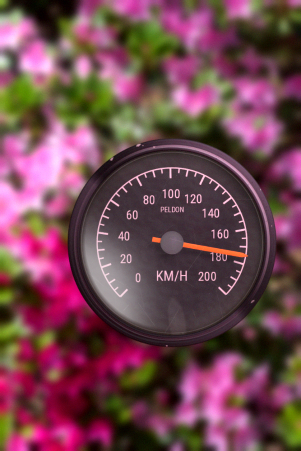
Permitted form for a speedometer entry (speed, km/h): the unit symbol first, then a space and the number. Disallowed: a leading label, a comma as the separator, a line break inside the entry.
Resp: km/h 175
